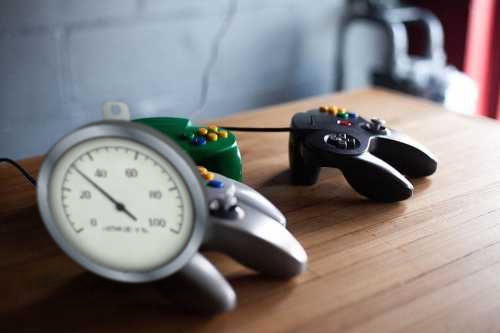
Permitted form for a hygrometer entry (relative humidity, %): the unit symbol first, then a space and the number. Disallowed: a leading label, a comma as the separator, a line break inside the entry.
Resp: % 32
